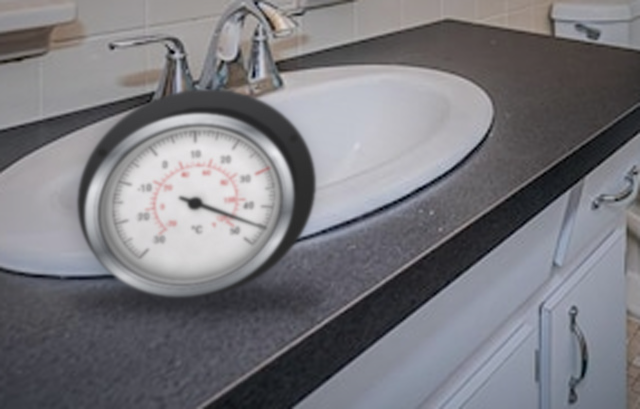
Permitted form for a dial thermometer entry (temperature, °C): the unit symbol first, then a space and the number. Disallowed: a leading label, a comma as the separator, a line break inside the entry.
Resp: °C 45
